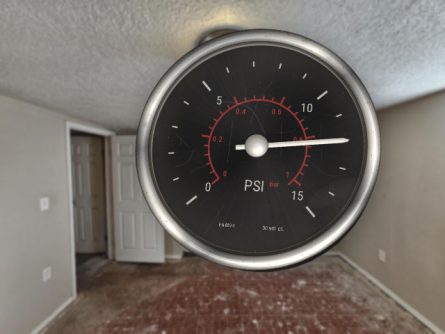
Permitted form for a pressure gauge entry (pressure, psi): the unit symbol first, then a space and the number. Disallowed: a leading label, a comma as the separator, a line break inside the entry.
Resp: psi 12
